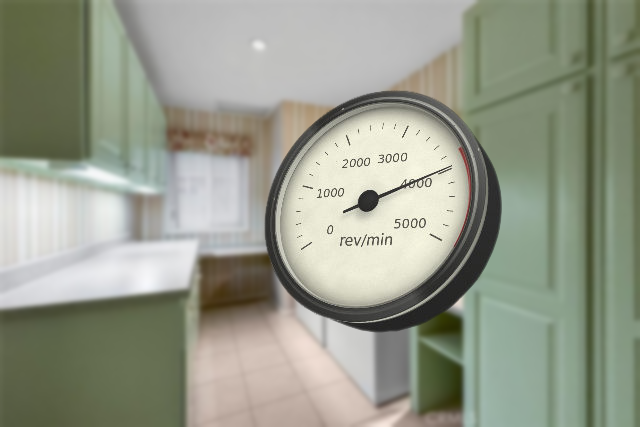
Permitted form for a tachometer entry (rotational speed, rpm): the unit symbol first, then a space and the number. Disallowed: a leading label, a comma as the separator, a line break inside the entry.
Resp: rpm 4000
